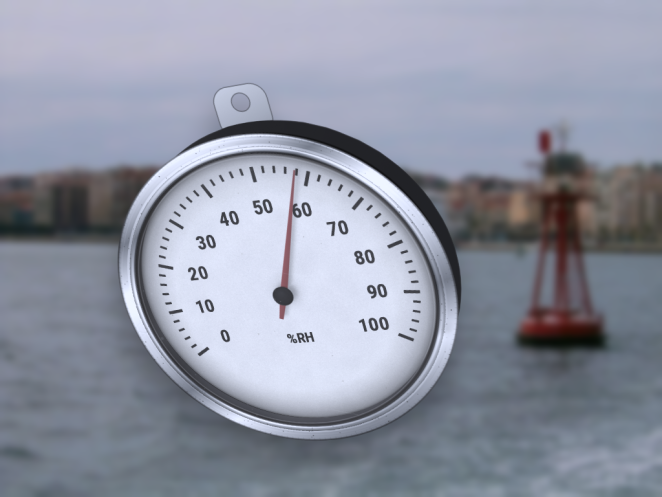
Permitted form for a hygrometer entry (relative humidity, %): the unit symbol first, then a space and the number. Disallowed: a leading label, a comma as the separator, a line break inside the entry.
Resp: % 58
